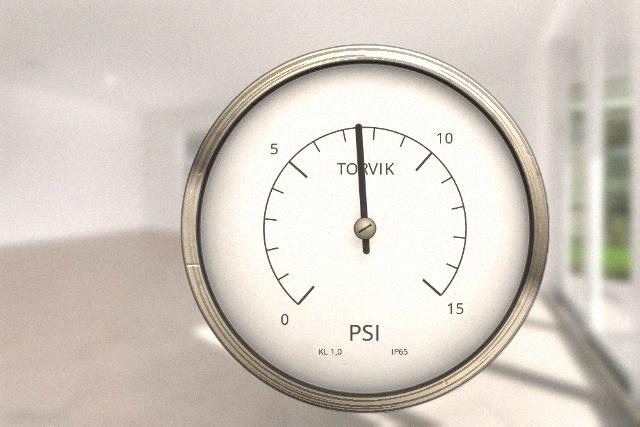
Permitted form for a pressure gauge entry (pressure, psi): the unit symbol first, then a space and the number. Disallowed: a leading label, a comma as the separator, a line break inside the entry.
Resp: psi 7.5
